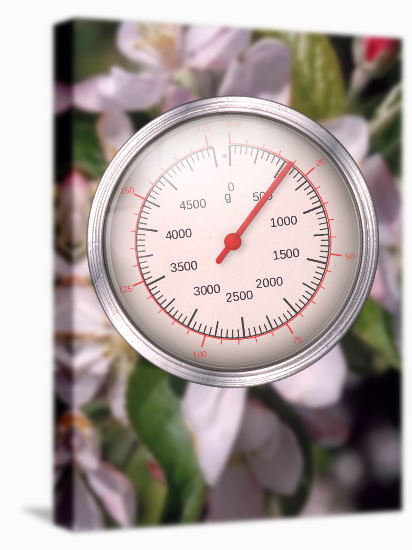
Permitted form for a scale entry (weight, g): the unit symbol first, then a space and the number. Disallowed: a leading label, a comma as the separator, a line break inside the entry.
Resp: g 550
